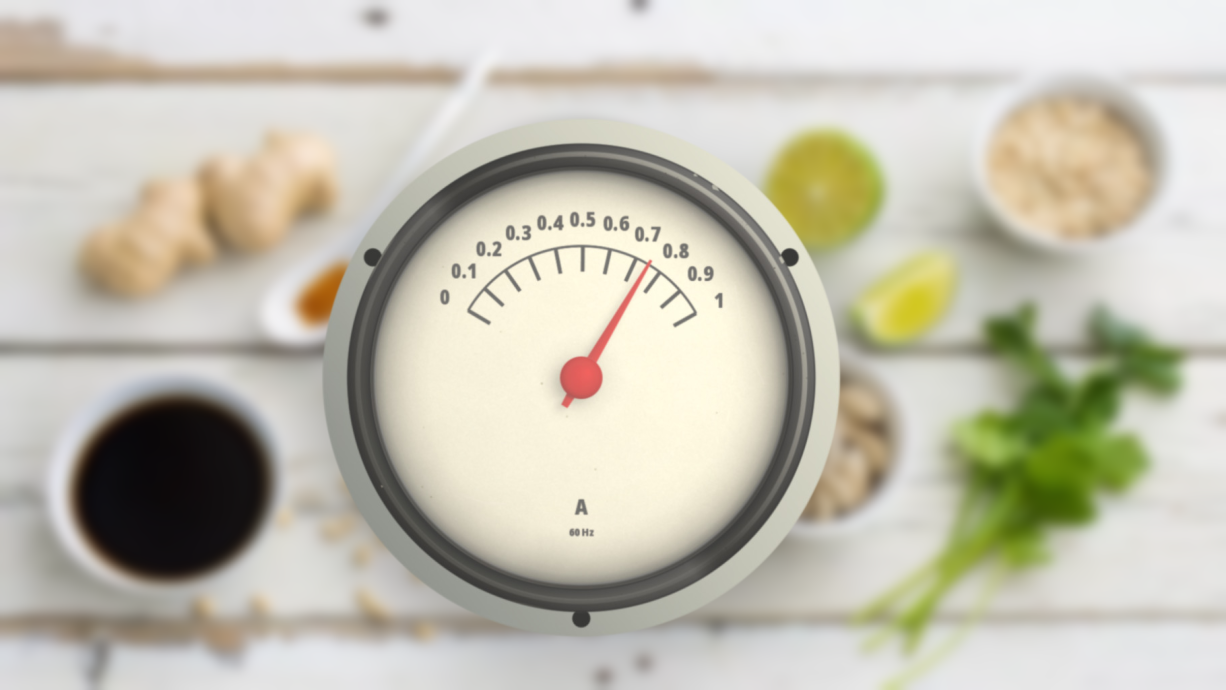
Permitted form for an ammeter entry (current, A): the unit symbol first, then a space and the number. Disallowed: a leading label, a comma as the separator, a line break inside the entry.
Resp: A 0.75
